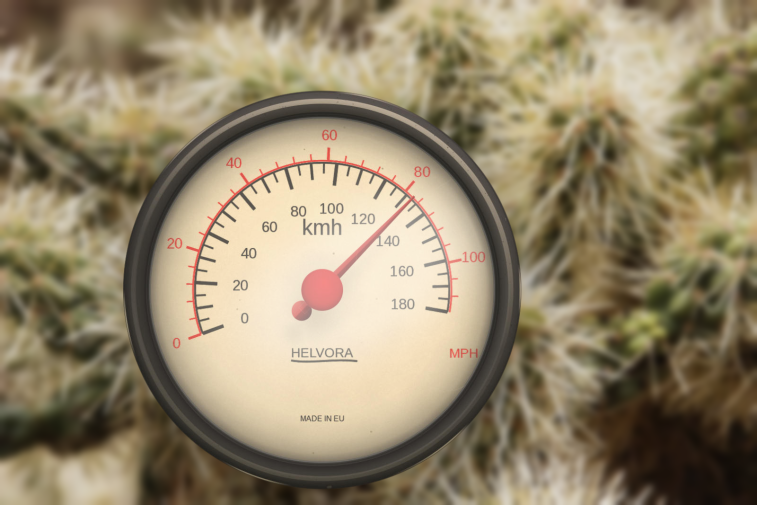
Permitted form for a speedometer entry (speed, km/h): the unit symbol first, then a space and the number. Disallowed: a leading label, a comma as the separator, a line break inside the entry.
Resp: km/h 132.5
